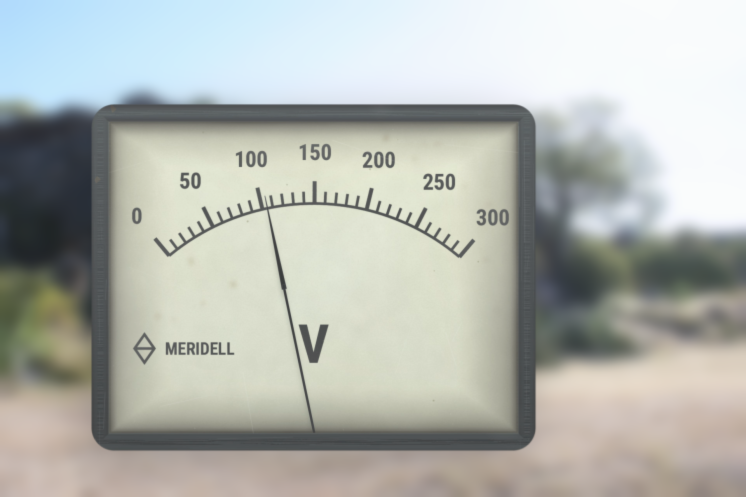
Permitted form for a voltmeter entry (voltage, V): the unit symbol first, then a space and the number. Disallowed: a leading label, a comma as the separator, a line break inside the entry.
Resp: V 105
